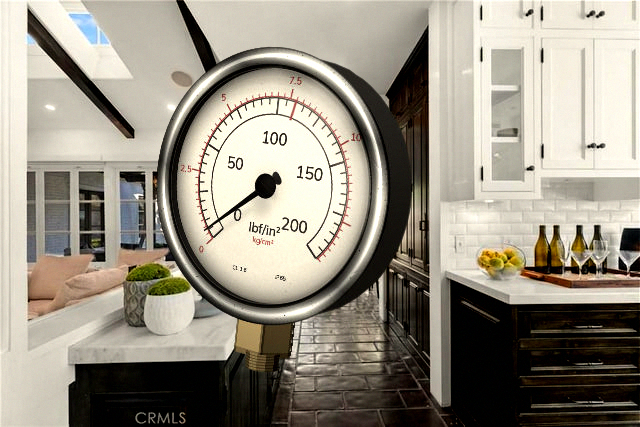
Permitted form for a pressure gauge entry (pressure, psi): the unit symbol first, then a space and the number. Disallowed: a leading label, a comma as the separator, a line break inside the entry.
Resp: psi 5
